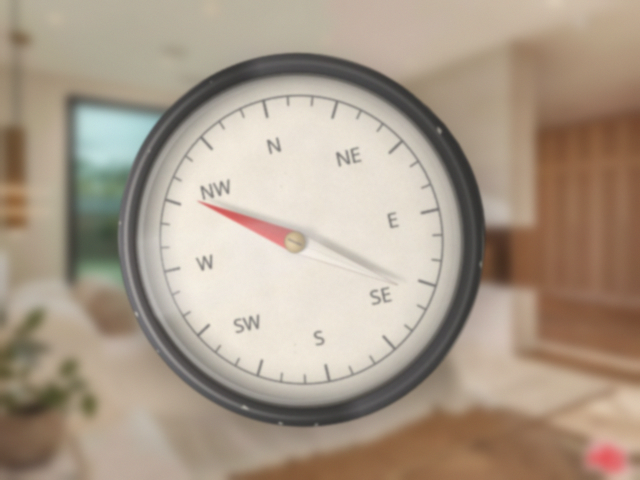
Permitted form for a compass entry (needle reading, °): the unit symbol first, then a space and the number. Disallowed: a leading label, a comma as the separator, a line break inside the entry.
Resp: ° 305
